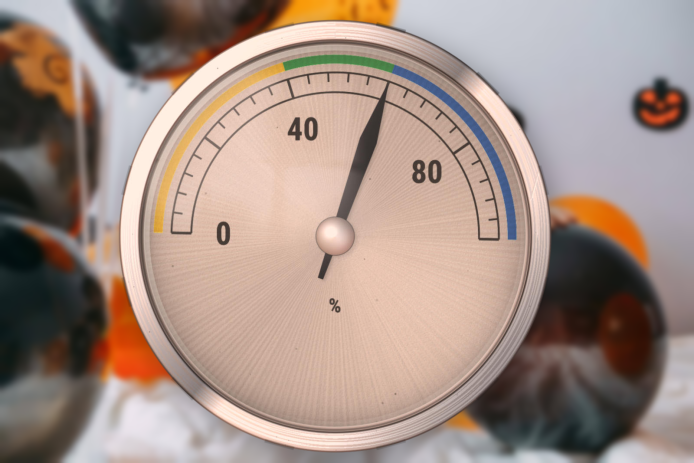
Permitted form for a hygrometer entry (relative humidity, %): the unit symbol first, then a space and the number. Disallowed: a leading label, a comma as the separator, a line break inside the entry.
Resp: % 60
